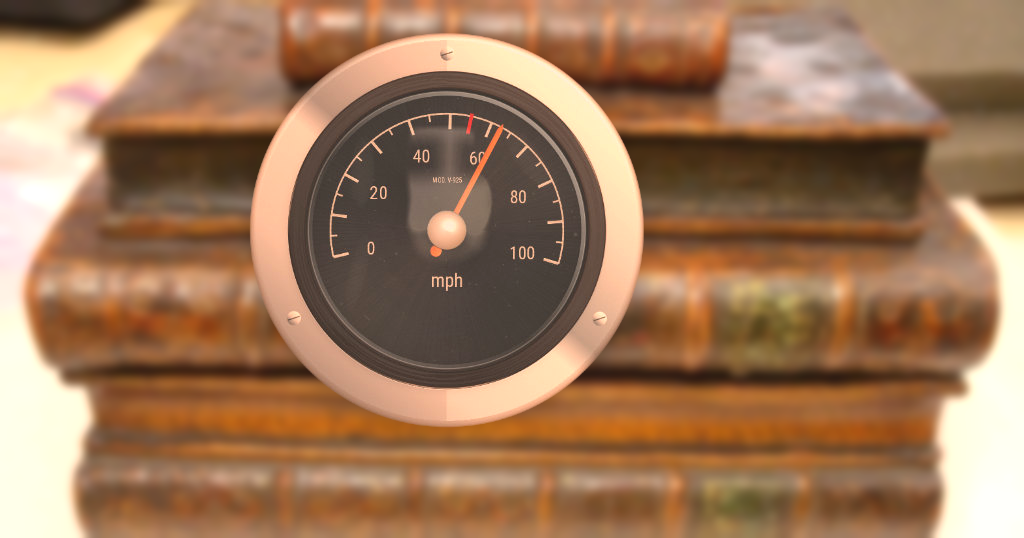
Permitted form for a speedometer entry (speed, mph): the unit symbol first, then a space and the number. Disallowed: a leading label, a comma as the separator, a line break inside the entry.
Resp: mph 62.5
